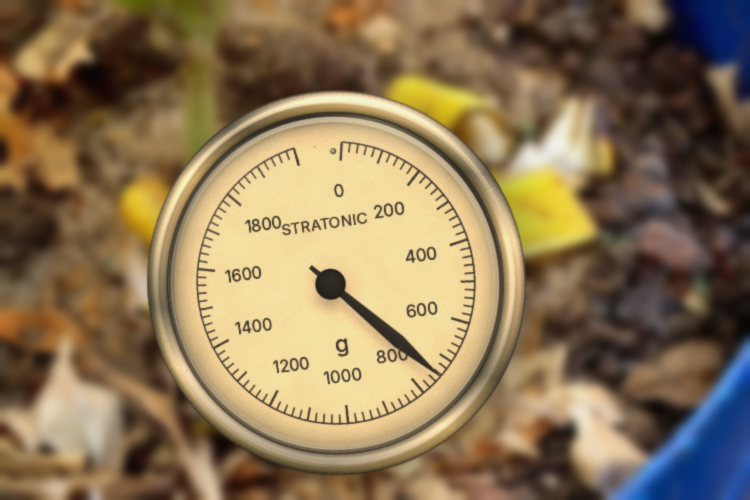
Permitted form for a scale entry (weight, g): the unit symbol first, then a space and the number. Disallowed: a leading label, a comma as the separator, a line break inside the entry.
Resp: g 740
